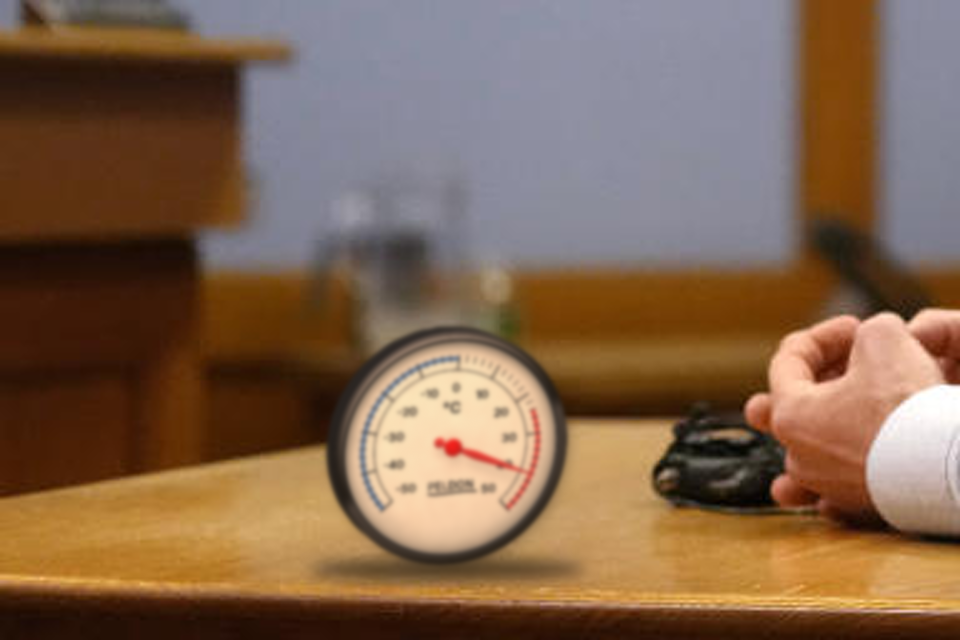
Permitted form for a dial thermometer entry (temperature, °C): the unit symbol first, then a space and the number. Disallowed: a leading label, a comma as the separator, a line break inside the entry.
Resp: °C 40
